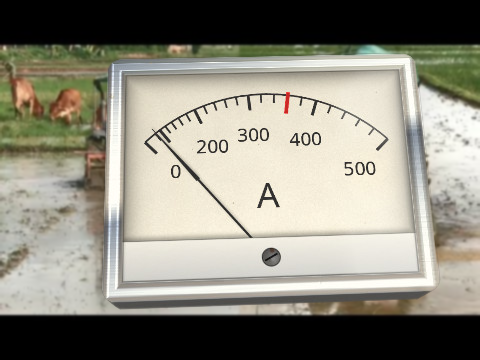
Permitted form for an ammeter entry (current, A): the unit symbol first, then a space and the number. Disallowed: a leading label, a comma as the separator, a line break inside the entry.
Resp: A 80
